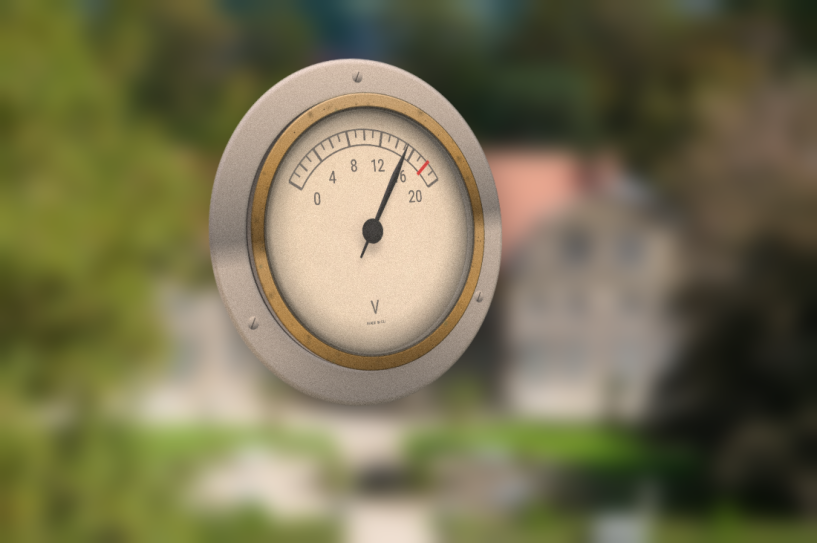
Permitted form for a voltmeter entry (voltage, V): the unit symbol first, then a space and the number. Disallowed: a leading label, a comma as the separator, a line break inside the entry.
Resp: V 15
